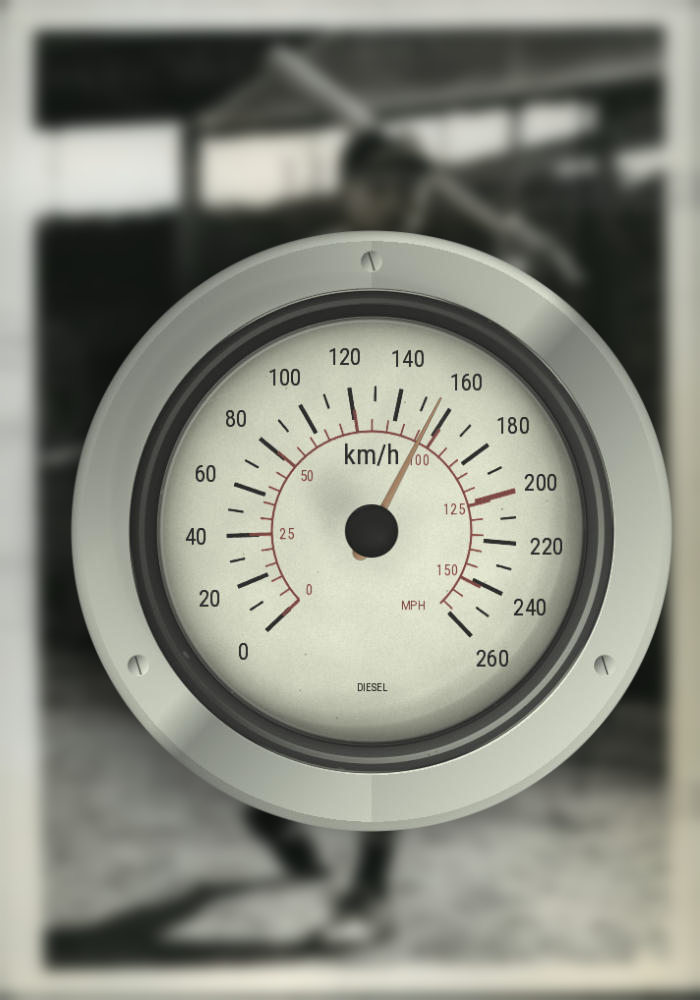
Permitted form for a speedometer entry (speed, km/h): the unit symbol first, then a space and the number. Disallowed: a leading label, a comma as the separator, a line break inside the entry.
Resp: km/h 155
